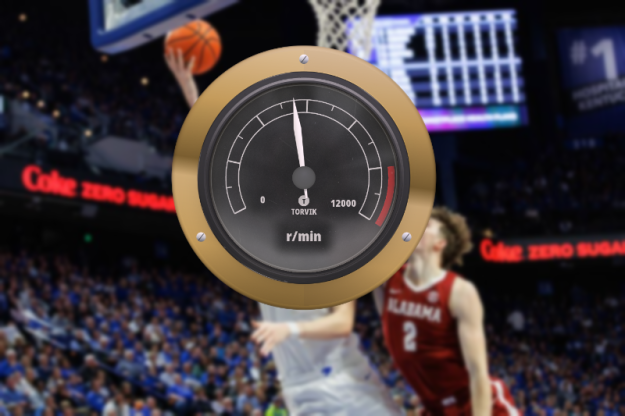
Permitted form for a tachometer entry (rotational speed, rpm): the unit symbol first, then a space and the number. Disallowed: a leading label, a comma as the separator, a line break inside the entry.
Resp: rpm 5500
